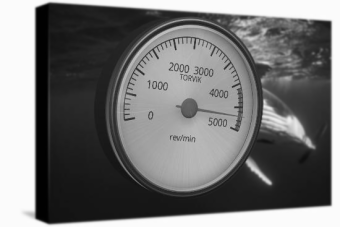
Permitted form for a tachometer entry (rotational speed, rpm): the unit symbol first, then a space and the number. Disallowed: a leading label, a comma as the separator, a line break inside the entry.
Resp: rpm 4700
